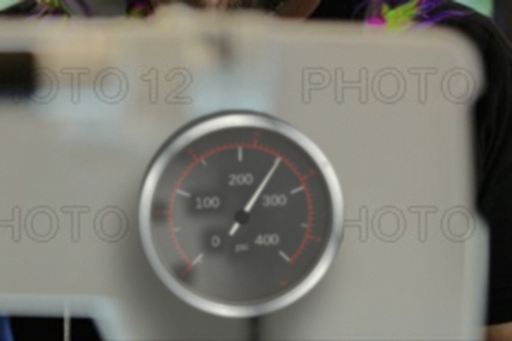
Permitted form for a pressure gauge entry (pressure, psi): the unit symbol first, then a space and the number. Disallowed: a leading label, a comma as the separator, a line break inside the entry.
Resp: psi 250
